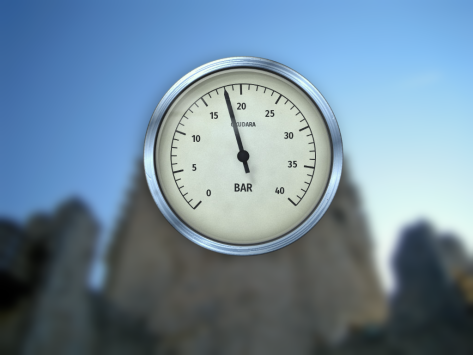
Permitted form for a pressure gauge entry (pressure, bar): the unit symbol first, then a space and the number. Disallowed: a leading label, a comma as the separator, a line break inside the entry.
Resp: bar 18
